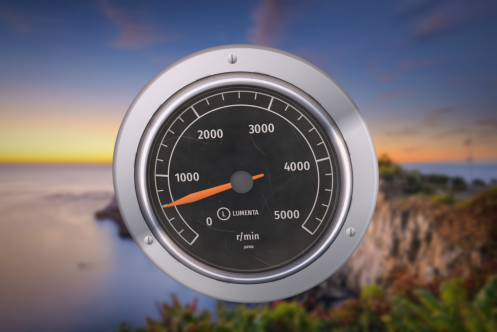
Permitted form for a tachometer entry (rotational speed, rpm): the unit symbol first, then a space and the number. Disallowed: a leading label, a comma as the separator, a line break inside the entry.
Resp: rpm 600
